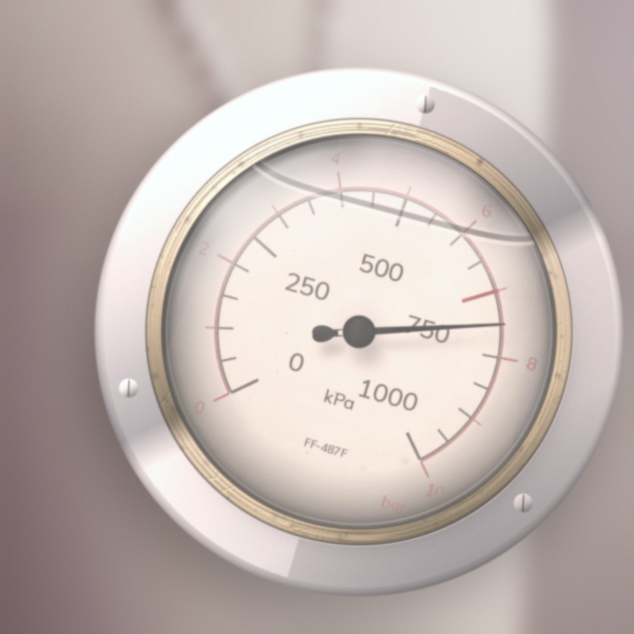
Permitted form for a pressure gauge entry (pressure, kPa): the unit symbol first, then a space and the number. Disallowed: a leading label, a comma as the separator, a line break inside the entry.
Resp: kPa 750
